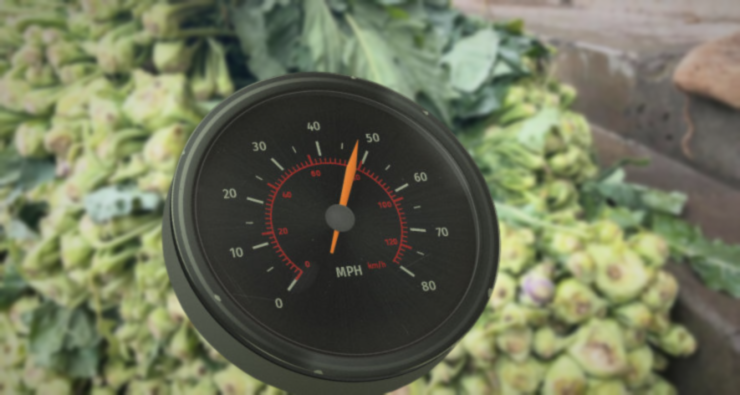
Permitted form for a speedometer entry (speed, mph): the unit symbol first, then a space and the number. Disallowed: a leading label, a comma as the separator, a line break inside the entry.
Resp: mph 47.5
